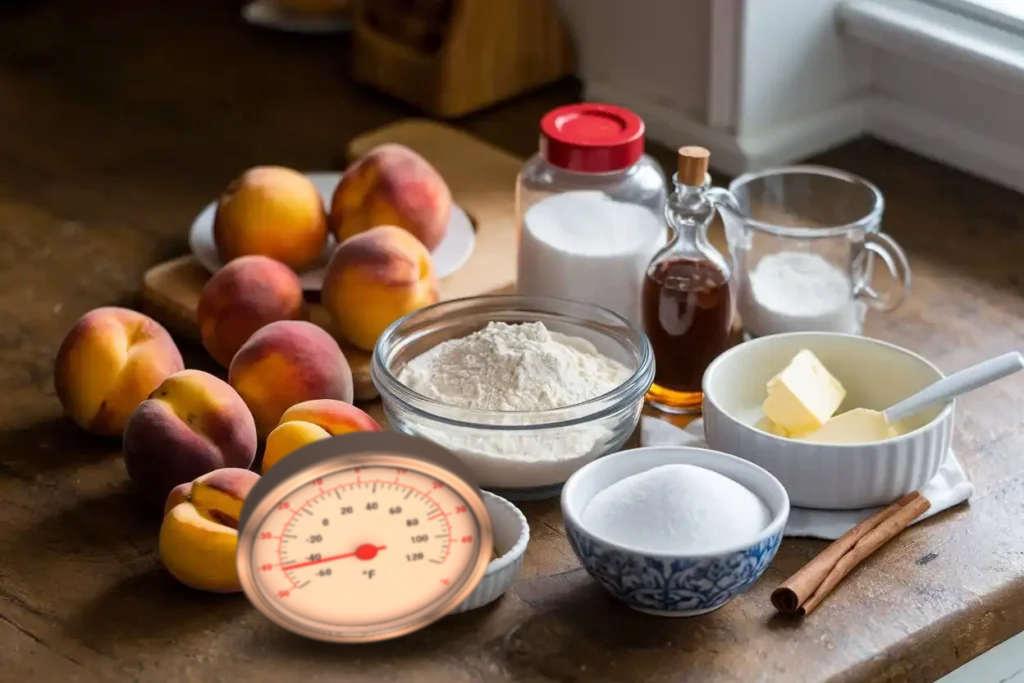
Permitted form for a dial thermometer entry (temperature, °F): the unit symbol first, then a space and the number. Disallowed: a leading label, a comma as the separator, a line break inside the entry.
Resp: °F -40
